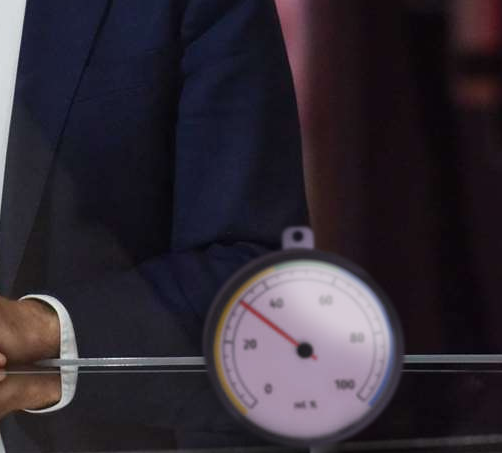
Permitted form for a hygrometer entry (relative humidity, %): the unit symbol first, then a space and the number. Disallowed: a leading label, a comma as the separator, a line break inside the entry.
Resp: % 32
